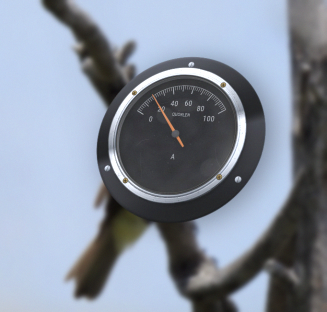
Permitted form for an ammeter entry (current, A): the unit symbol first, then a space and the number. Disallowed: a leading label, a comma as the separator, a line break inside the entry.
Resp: A 20
